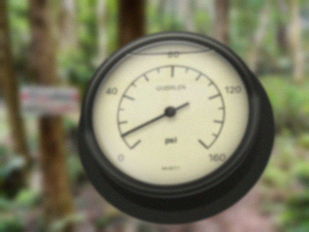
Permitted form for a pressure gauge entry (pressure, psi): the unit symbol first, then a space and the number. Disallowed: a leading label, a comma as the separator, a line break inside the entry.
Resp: psi 10
